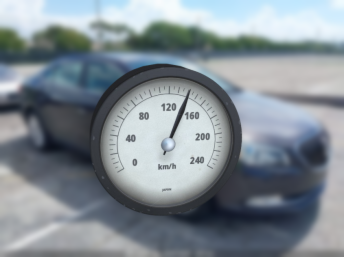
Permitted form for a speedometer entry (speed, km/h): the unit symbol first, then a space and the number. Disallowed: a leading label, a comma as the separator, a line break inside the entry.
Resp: km/h 140
